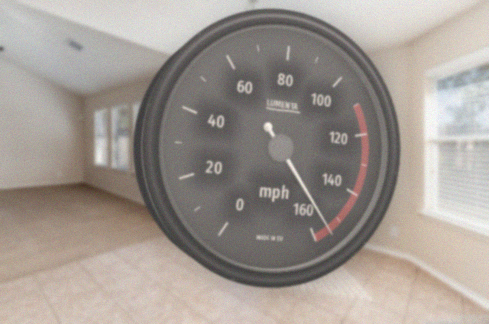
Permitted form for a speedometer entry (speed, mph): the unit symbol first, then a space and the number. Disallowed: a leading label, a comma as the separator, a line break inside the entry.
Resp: mph 155
